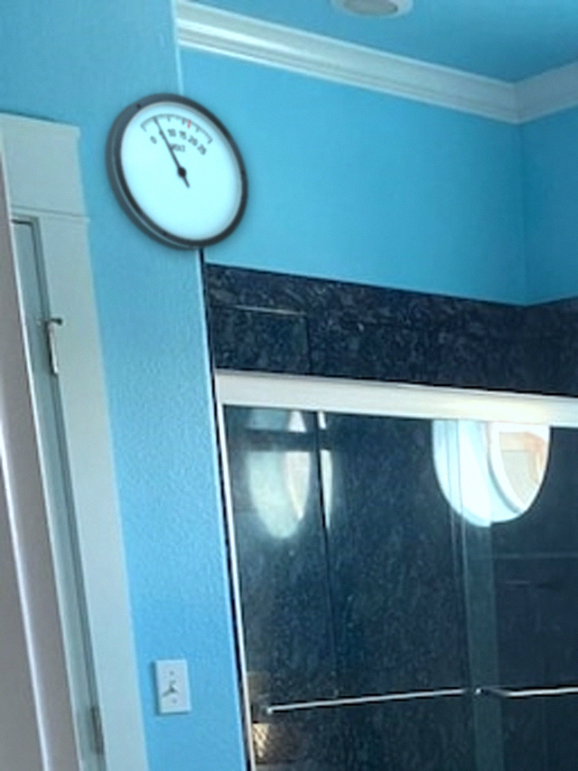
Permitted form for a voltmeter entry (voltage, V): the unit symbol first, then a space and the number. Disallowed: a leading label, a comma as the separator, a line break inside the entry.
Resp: V 5
